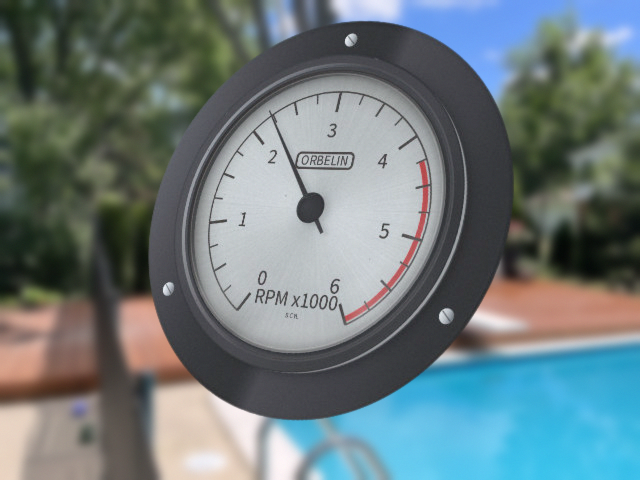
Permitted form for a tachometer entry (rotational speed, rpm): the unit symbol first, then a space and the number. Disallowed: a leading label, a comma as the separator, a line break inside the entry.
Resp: rpm 2250
